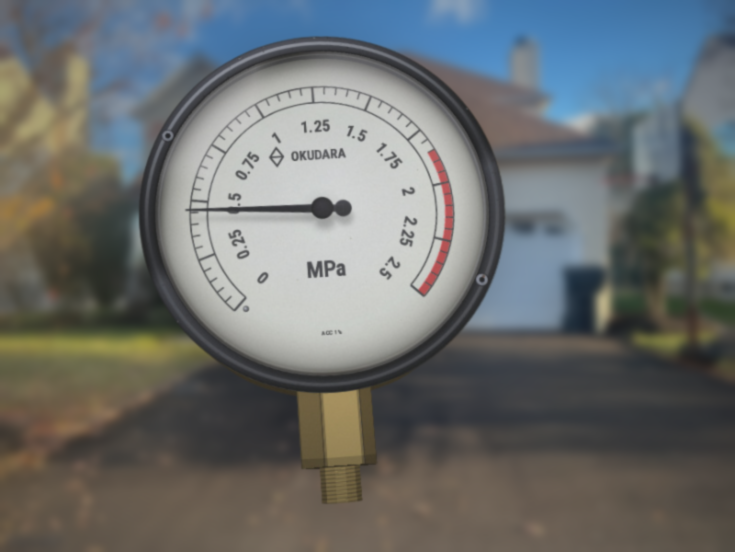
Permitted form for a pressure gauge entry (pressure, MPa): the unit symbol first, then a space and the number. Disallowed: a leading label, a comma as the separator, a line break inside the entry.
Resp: MPa 0.45
